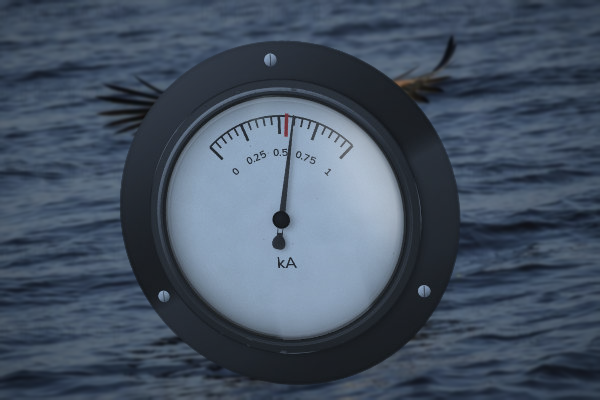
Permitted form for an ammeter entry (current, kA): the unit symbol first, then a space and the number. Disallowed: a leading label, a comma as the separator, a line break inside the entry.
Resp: kA 0.6
